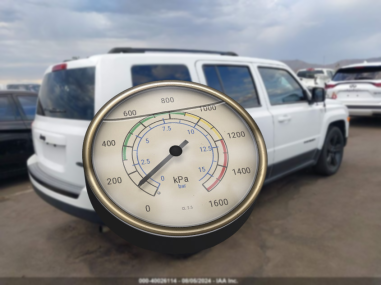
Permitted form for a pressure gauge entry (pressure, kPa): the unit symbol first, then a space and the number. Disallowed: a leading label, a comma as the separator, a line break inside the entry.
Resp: kPa 100
